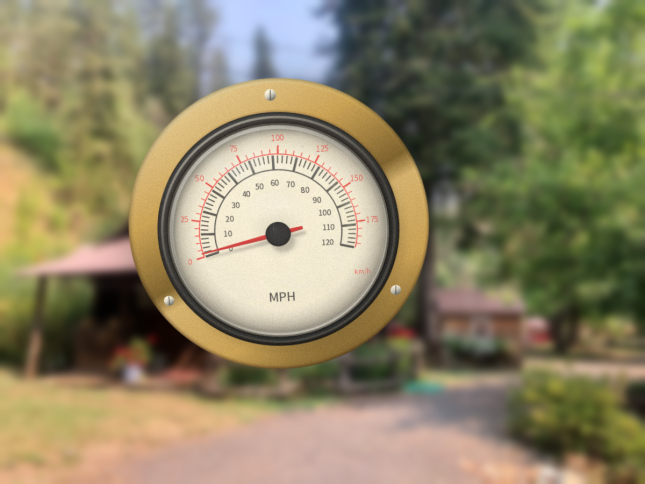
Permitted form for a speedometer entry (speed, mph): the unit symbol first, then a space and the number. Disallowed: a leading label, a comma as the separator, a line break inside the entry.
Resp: mph 2
